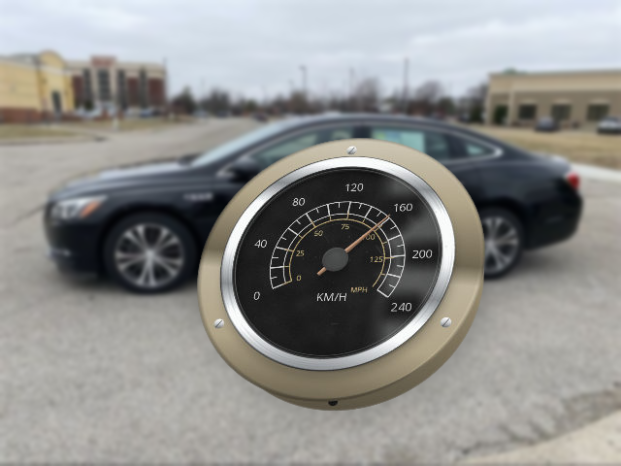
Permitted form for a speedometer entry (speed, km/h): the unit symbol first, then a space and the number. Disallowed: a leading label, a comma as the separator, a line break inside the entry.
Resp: km/h 160
